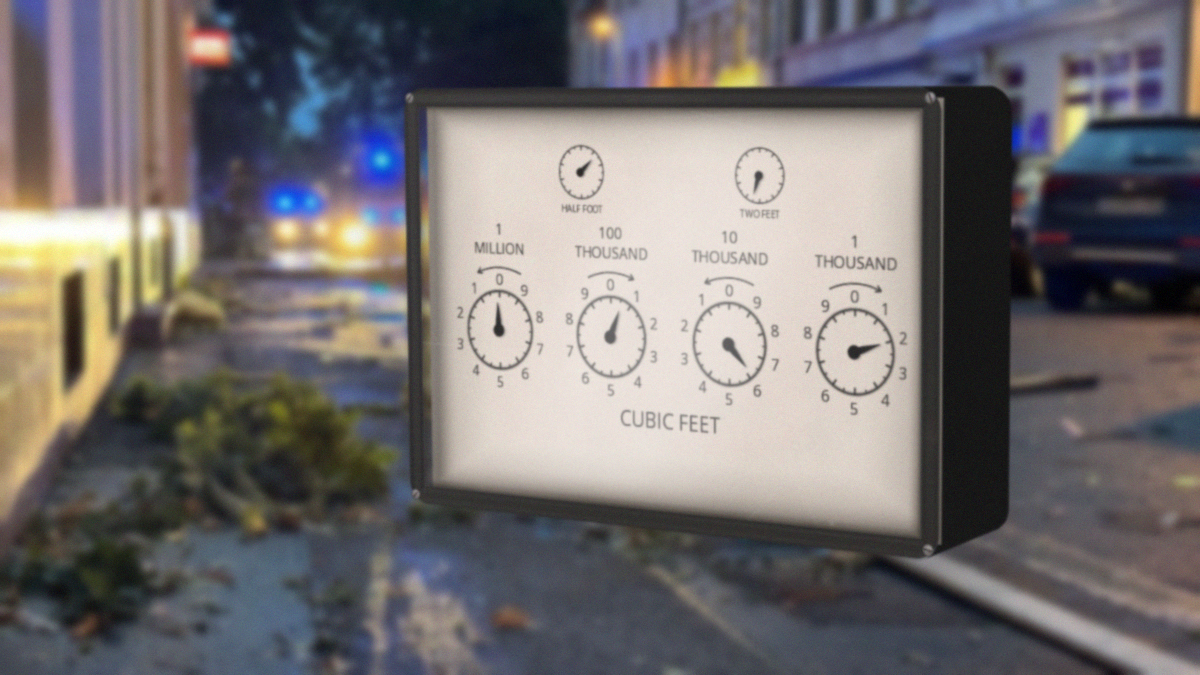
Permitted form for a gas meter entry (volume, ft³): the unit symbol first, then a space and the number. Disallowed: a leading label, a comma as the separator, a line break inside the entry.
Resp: ft³ 6200
